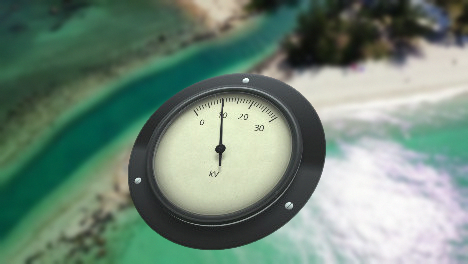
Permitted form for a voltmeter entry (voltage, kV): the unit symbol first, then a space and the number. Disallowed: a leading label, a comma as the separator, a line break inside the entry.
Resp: kV 10
